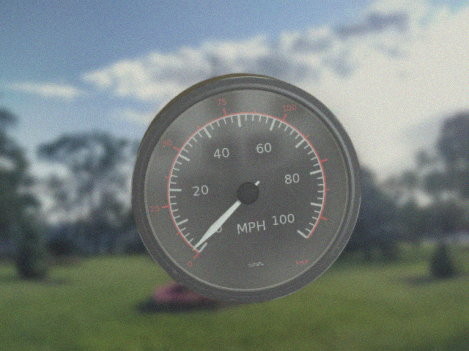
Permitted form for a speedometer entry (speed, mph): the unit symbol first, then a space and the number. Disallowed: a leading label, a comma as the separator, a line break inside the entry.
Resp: mph 2
